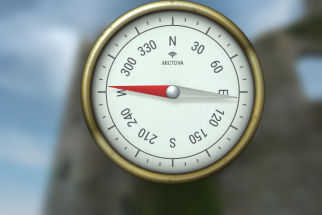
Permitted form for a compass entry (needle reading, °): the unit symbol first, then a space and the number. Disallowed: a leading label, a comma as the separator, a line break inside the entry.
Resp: ° 275
